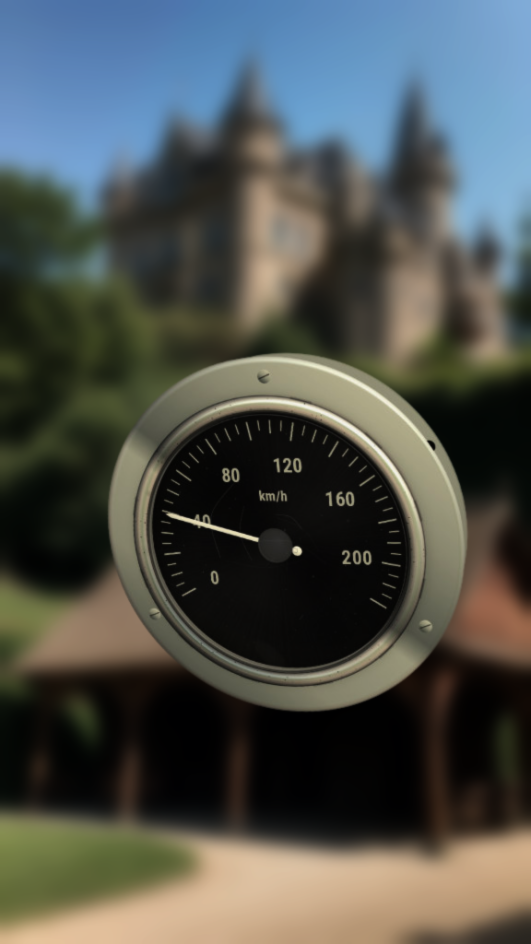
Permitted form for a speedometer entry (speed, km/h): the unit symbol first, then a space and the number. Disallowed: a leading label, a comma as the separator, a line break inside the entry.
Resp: km/h 40
